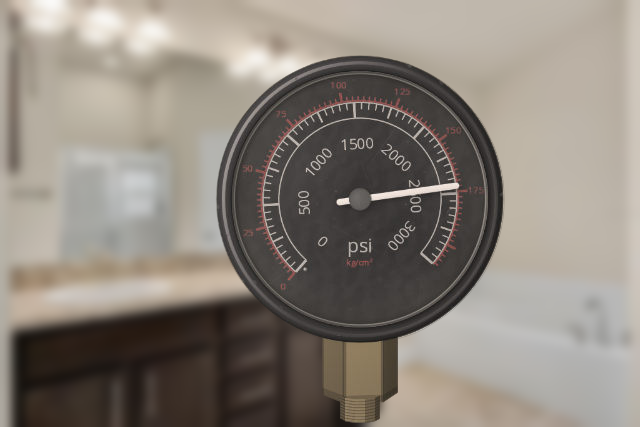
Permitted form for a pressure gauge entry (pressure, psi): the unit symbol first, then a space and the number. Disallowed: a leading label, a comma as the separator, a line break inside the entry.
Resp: psi 2450
